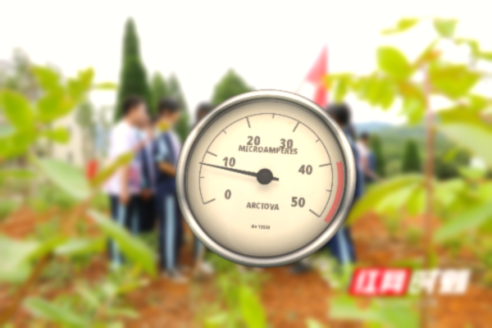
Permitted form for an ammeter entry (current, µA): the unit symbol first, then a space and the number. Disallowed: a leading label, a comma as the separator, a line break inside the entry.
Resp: µA 7.5
